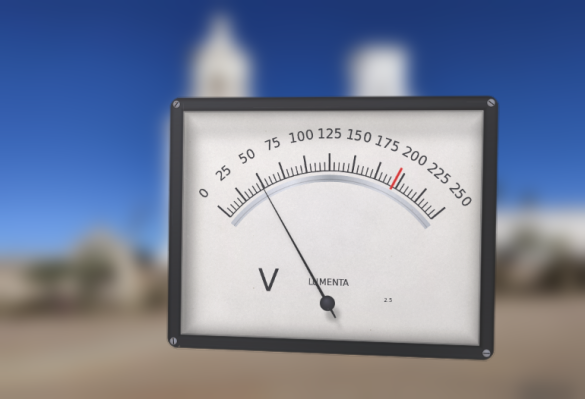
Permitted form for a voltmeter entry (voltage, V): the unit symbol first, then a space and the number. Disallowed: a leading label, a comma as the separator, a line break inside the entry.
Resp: V 50
